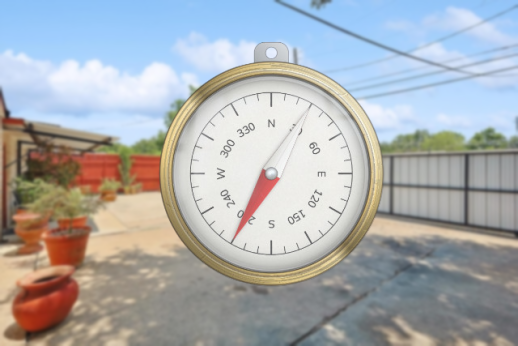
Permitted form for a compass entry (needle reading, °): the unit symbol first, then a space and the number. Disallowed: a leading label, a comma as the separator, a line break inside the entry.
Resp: ° 210
